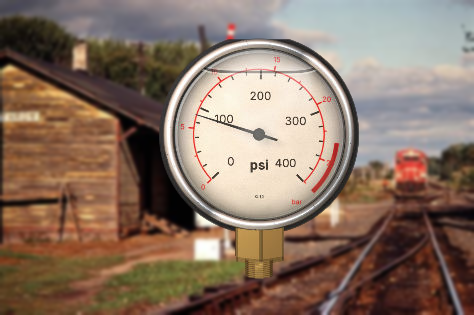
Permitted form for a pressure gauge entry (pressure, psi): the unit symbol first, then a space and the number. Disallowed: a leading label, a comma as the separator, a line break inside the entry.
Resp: psi 90
